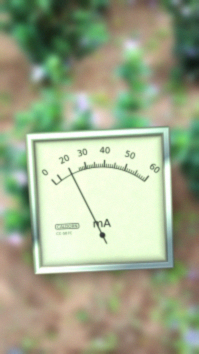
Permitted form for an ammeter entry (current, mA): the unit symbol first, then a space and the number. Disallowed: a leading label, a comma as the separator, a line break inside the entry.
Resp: mA 20
